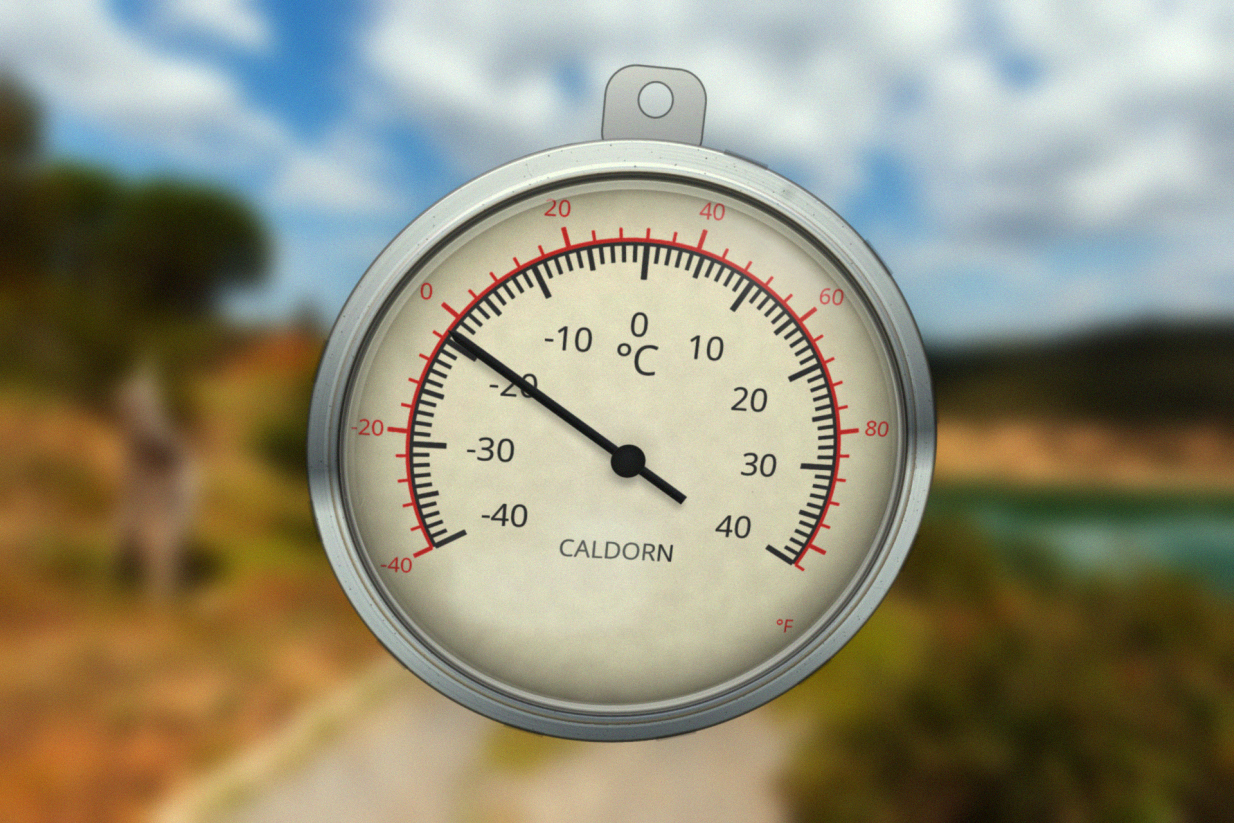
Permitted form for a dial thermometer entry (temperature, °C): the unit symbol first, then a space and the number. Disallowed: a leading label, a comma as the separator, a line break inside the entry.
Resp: °C -19
